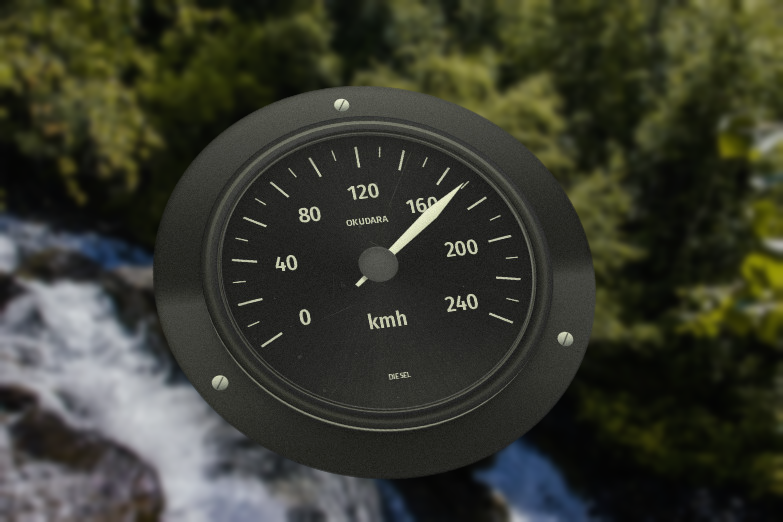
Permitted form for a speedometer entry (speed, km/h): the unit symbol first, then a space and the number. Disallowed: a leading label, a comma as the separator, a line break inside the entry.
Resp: km/h 170
